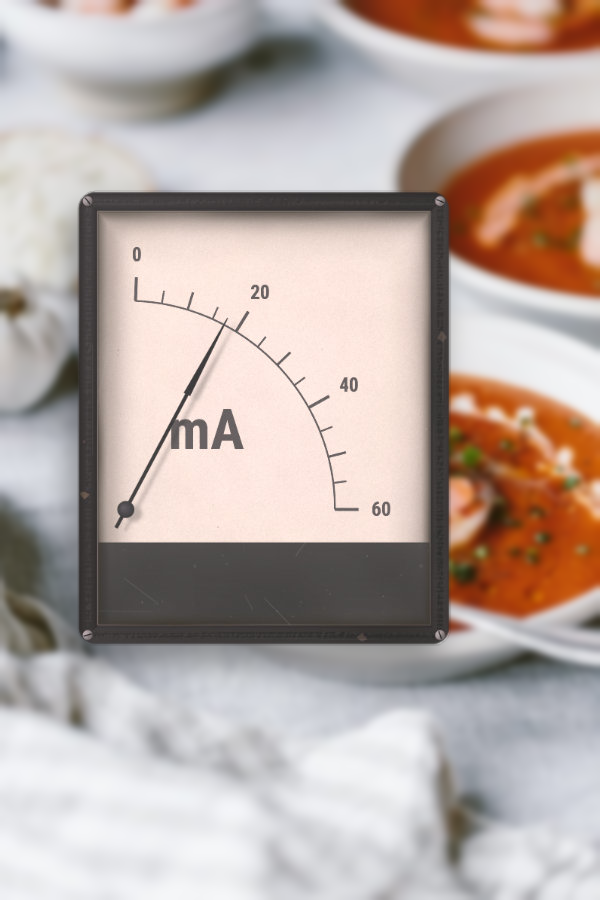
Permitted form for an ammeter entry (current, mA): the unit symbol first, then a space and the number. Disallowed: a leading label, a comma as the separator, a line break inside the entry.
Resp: mA 17.5
